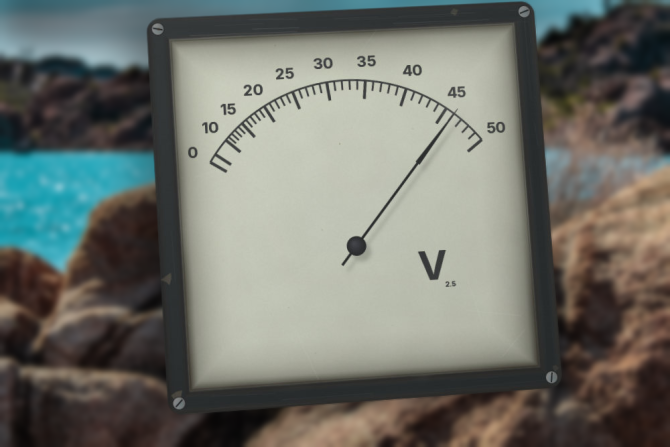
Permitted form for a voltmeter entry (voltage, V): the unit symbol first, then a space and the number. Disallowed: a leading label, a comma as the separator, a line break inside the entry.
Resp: V 46
